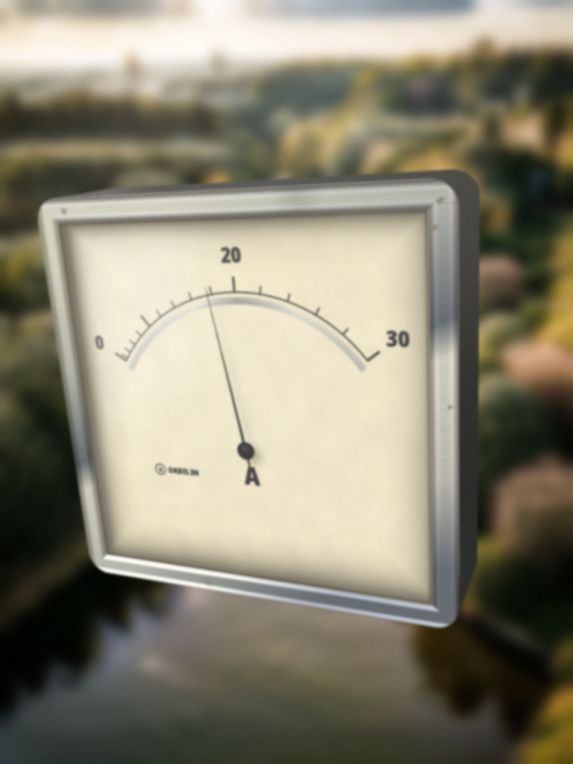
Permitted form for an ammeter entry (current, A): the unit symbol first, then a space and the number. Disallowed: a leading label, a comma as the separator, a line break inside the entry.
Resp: A 18
